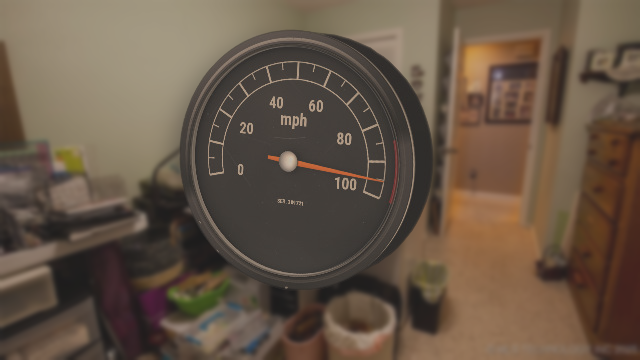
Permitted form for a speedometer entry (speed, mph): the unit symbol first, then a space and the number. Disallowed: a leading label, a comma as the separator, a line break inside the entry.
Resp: mph 95
